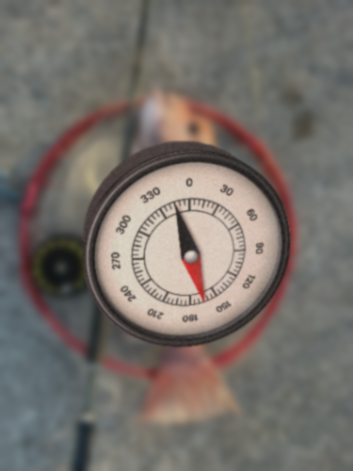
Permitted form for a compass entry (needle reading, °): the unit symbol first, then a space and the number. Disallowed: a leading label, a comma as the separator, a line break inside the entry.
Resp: ° 165
